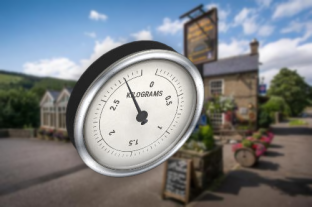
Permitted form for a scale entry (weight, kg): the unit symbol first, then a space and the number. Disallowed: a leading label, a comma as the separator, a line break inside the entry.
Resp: kg 2.8
